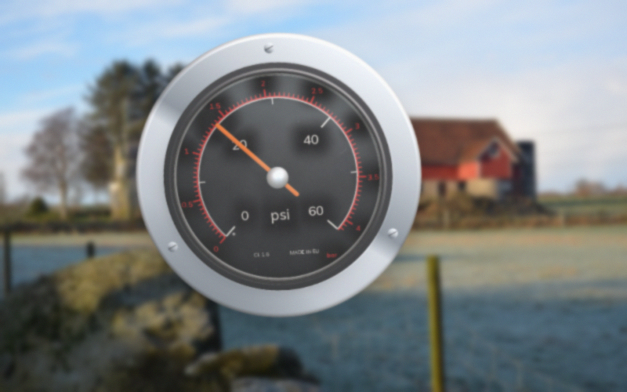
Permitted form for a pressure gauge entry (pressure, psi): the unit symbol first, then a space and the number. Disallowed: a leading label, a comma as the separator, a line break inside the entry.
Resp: psi 20
